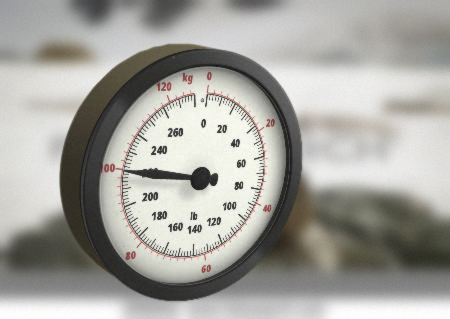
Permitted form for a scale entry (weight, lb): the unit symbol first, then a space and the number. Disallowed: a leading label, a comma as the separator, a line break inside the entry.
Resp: lb 220
